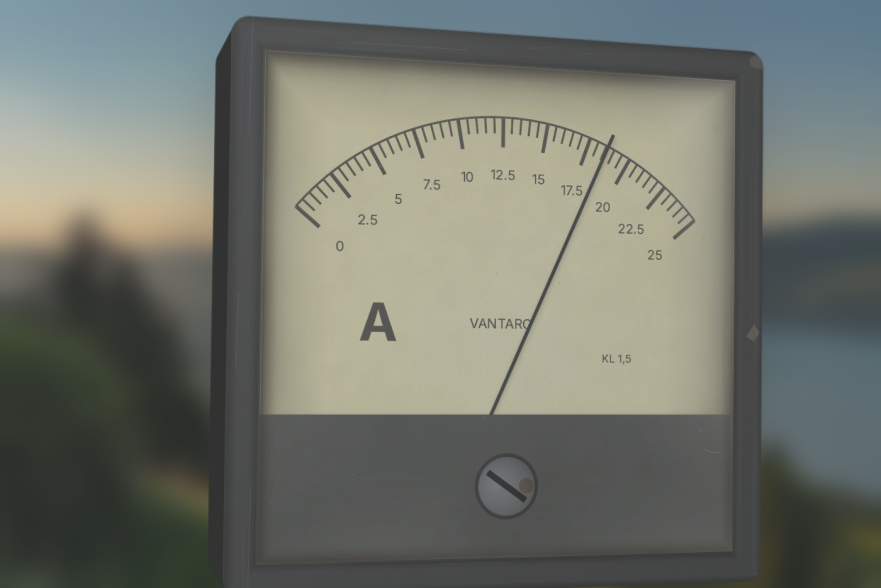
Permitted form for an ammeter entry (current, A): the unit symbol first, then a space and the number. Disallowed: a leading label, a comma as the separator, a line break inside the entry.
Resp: A 18.5
